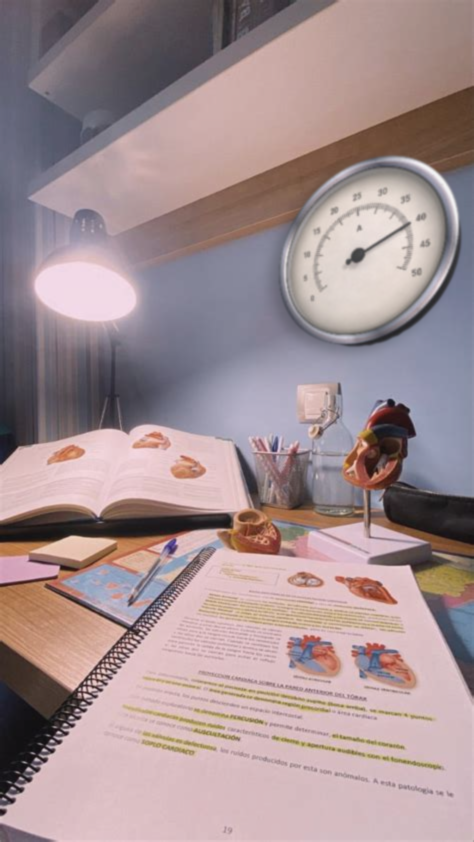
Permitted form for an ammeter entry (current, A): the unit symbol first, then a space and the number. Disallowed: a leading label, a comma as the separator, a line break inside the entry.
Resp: A 40
